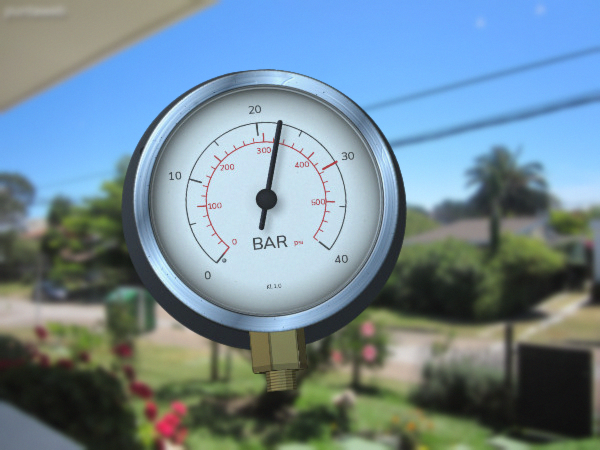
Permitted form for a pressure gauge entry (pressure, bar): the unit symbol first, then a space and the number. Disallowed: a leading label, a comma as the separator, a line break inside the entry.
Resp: bar 22.5
